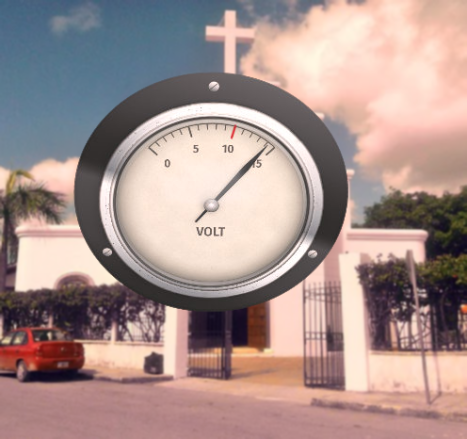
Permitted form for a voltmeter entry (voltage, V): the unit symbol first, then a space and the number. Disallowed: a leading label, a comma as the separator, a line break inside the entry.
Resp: V 14
